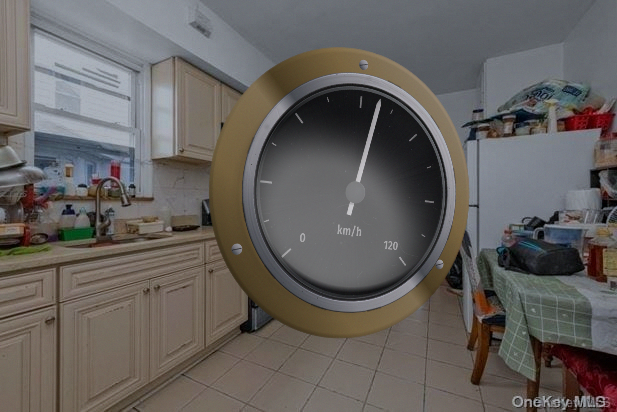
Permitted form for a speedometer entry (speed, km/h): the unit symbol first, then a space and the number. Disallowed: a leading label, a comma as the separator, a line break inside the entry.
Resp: km/h 65
